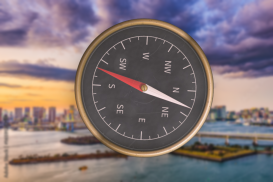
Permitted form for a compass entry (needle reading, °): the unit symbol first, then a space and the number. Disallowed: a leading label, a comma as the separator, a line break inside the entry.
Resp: ° 200
